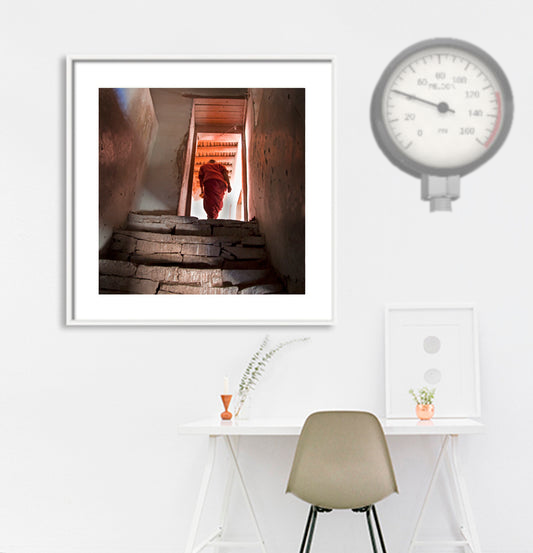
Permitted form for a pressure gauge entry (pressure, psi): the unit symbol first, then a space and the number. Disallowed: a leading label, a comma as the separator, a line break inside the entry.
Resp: psi 40
